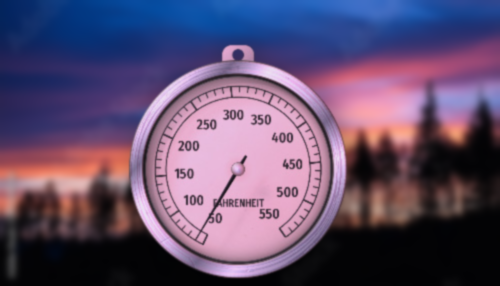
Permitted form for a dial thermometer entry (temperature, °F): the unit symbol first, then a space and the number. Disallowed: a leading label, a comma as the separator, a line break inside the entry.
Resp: °F 60
